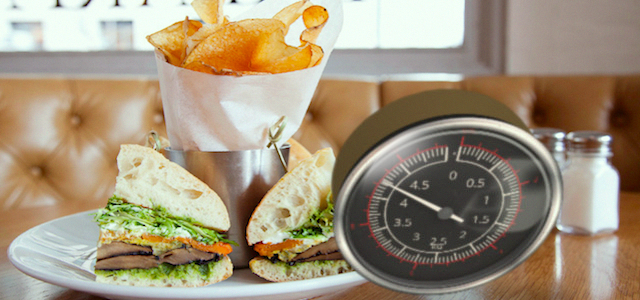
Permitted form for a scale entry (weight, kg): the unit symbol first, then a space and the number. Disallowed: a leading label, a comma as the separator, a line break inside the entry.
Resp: kg 4.25
